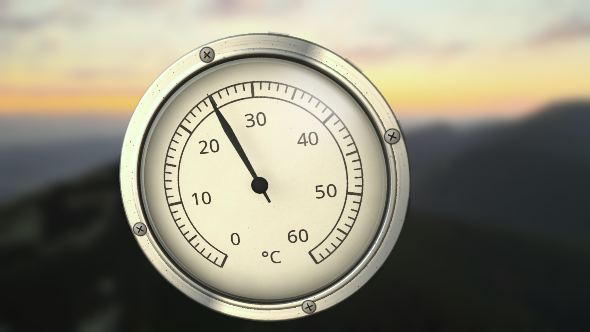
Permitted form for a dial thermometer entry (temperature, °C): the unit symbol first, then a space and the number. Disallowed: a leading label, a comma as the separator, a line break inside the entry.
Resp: °C 25
